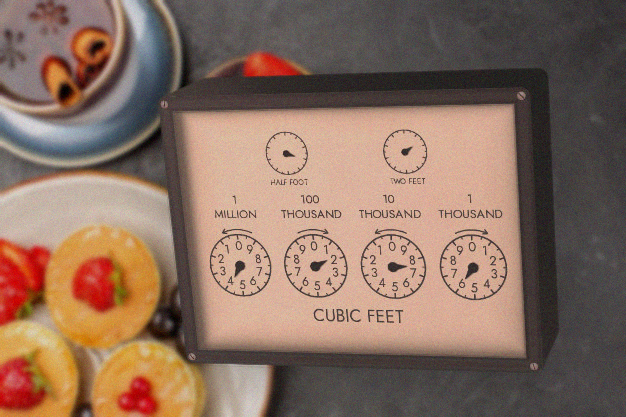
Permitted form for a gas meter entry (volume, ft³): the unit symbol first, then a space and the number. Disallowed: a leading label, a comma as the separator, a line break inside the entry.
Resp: ft³ 417600
